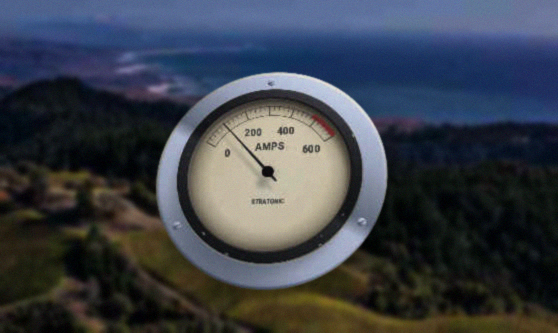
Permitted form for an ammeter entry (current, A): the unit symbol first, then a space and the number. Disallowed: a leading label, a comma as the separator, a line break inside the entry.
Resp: A 100
